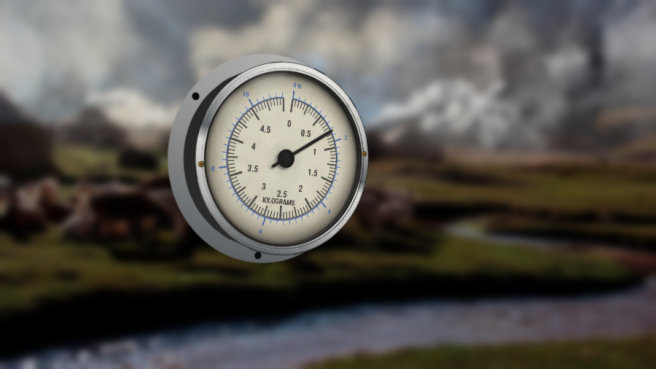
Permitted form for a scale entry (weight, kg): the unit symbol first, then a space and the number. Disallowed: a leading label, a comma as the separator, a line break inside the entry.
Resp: kg 0.75
